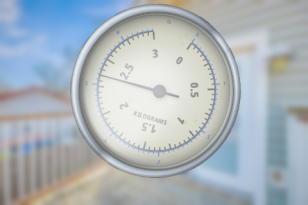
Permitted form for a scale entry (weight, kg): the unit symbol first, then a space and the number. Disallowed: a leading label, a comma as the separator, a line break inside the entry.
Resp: kg 2.35
